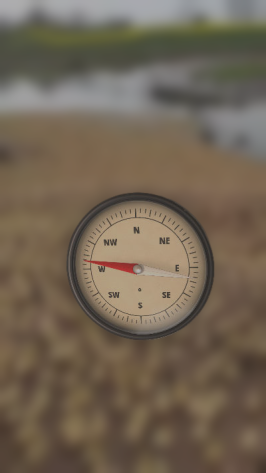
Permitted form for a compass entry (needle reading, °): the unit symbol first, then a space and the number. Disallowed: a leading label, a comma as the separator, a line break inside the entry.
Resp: ° 280
